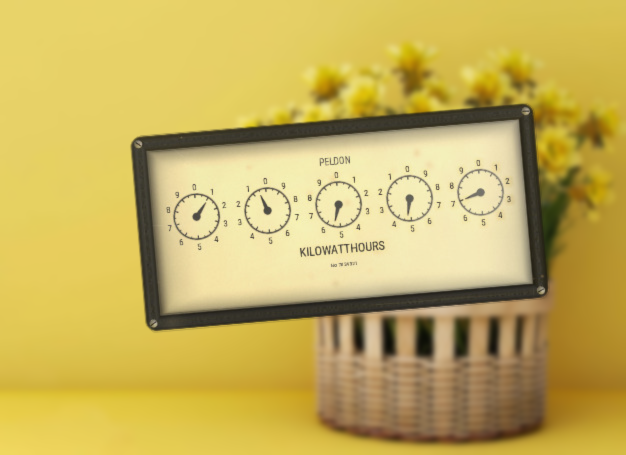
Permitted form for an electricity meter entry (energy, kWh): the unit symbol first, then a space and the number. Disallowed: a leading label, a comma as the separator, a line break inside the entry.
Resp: kWh 10547
